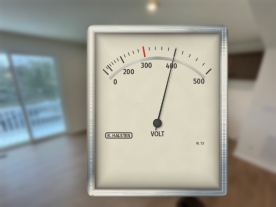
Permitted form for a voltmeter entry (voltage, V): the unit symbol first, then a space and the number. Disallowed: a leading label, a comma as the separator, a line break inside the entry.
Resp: V 400
